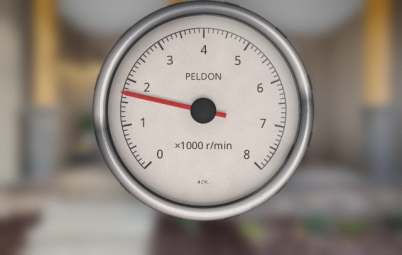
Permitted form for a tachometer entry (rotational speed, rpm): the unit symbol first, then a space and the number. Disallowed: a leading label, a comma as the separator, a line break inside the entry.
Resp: rpm 1700
